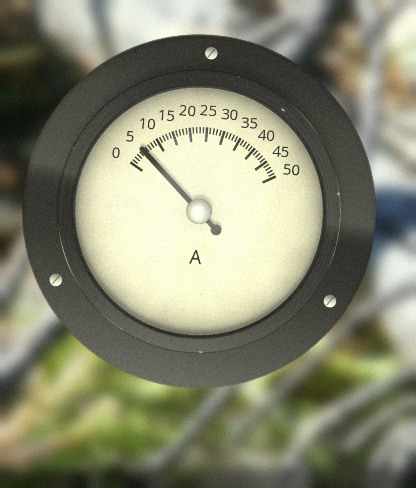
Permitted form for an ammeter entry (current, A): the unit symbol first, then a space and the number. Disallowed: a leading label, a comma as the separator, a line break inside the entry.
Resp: A 5
